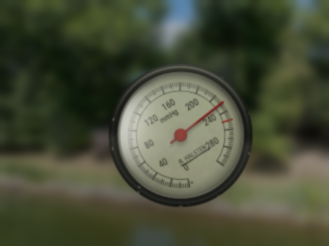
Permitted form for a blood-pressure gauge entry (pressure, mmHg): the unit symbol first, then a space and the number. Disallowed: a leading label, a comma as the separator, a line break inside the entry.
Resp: mmHg 230
